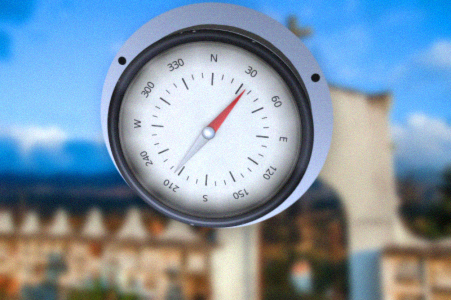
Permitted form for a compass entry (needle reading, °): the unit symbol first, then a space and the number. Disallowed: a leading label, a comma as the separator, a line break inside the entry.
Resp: ° 35
